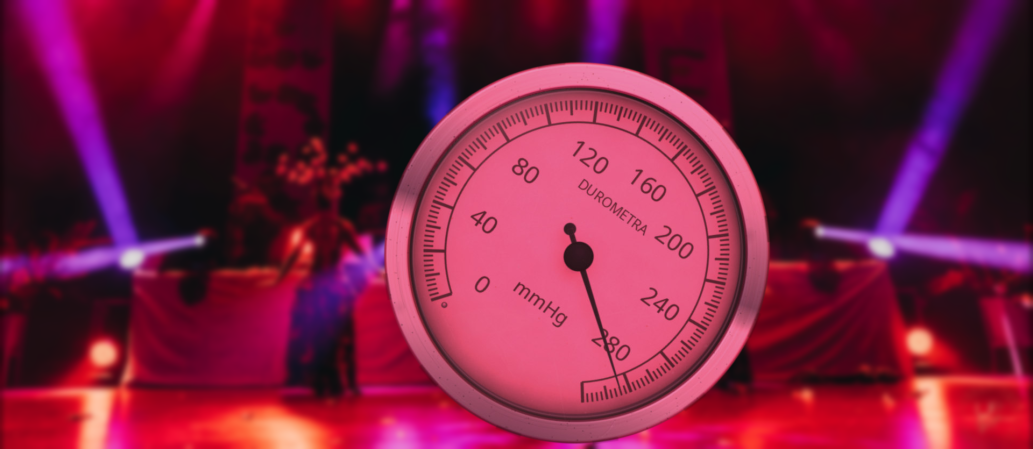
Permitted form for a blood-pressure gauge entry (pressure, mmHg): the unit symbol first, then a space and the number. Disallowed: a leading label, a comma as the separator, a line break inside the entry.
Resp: mmHg 284
